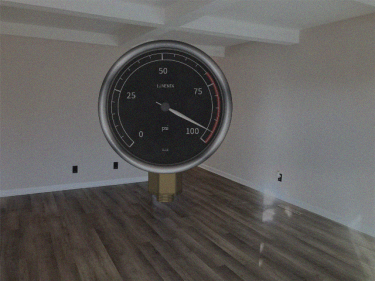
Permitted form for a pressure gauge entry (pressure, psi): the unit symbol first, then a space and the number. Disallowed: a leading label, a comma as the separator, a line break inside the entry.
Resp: psi 95
